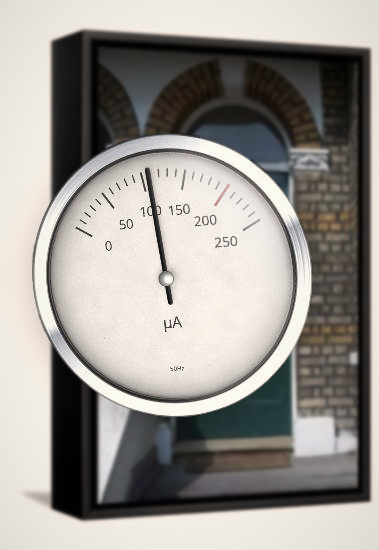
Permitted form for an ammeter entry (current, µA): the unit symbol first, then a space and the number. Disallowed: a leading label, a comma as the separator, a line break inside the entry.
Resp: µA 110
